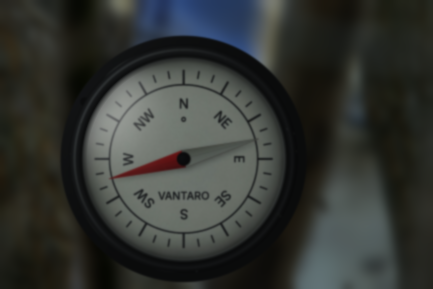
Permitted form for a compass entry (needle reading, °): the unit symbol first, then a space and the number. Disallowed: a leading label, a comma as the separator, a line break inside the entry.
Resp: ° 255
